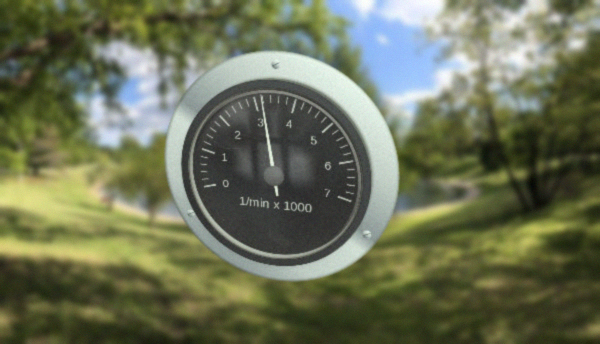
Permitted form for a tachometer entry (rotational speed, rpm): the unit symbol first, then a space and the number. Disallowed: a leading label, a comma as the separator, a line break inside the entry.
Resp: rpm 3200
